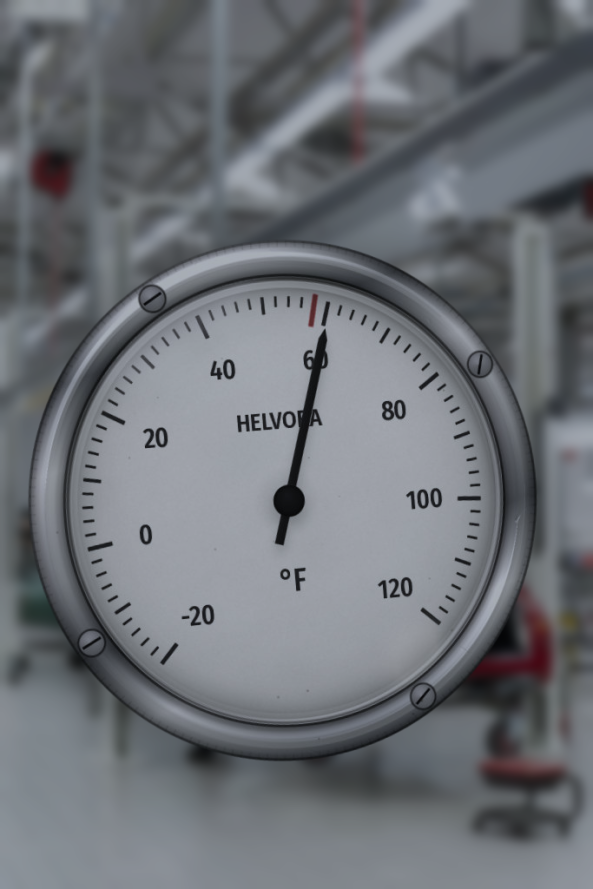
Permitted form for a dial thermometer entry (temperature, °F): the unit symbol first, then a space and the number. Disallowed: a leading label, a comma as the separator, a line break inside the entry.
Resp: °F 60
